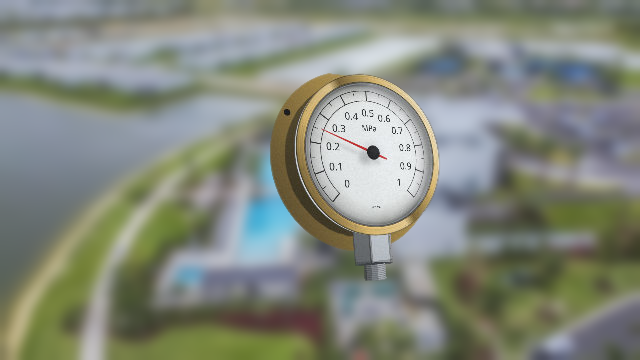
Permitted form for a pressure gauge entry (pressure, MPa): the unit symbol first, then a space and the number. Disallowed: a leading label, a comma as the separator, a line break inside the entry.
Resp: MPa 0.25
